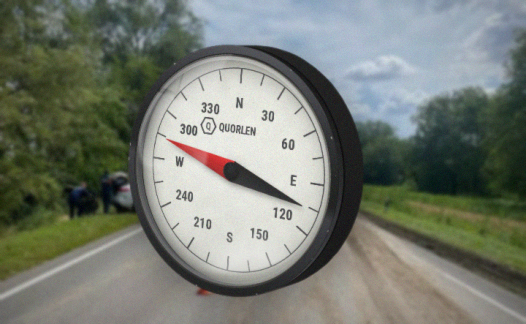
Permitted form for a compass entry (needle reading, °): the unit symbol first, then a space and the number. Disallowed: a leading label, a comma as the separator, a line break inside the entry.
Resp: ° 285
